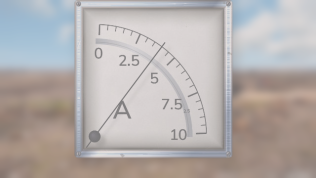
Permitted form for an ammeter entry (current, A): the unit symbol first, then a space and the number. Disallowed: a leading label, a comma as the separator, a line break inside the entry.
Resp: A 4
